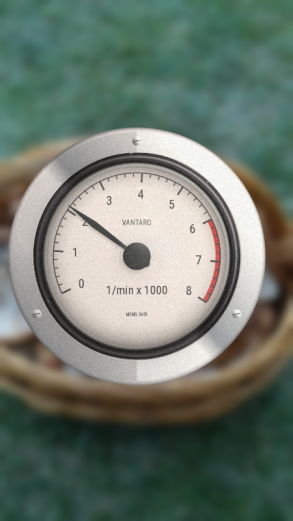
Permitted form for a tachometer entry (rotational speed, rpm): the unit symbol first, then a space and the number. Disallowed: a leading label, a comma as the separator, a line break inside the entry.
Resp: rpm 2100
